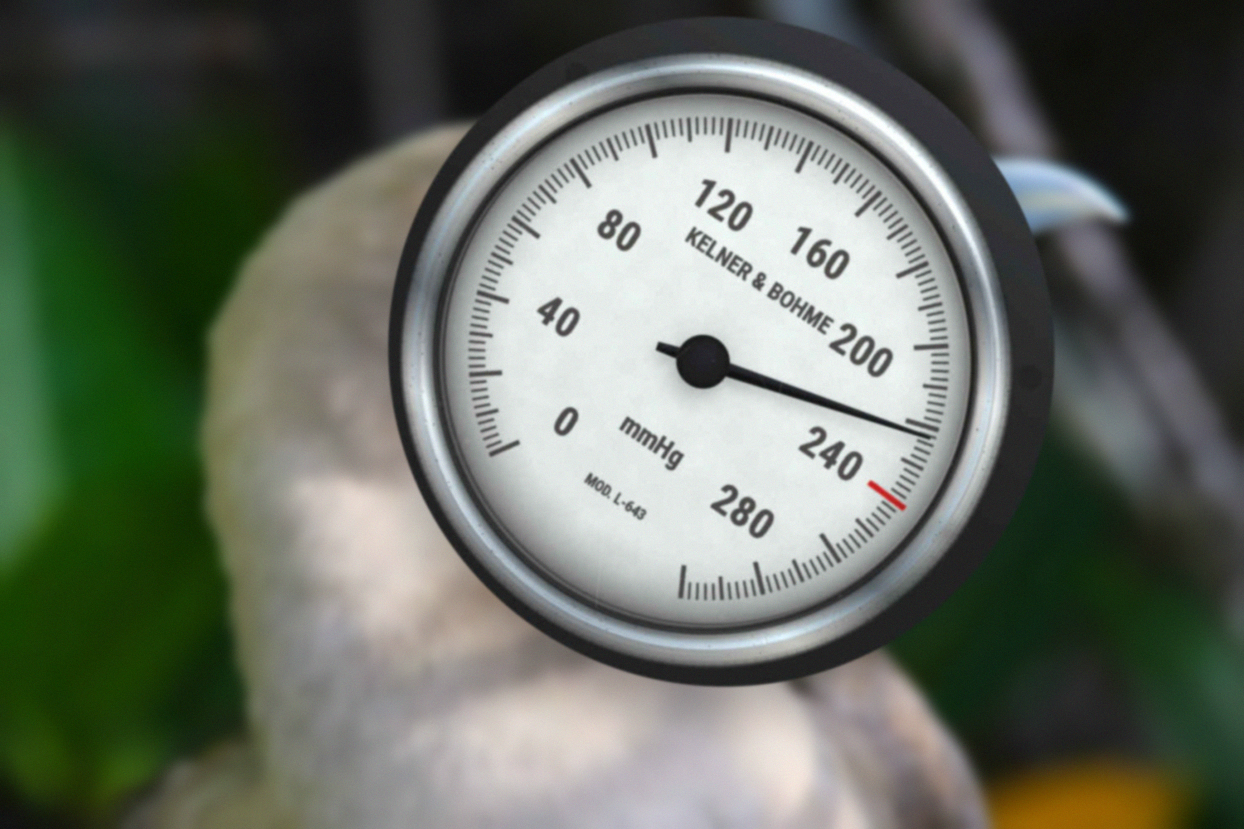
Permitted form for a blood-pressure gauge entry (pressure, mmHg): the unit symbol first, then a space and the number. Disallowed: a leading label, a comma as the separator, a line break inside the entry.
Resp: mmHg 222
